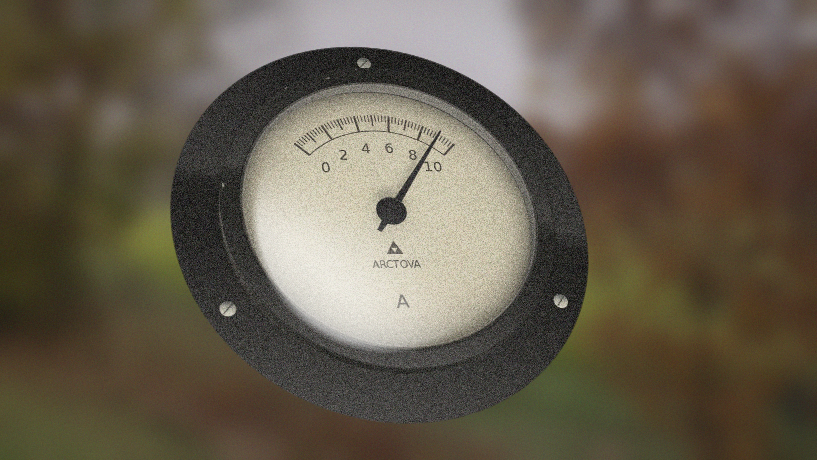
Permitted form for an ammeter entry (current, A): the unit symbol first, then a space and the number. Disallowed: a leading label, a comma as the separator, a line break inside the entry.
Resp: A 9
